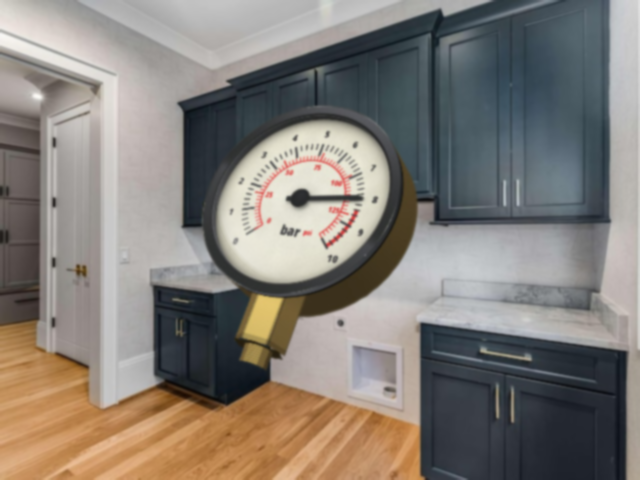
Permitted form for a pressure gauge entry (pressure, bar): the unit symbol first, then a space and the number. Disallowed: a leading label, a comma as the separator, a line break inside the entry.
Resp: bar 8
